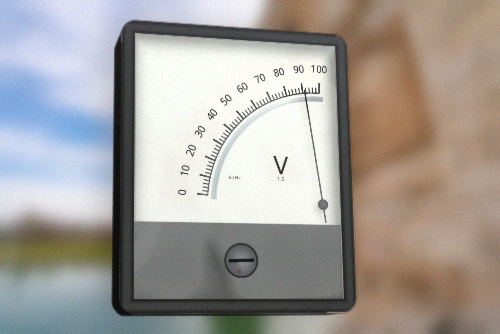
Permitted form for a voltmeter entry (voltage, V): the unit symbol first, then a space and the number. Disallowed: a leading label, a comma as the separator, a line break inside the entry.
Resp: V 90
